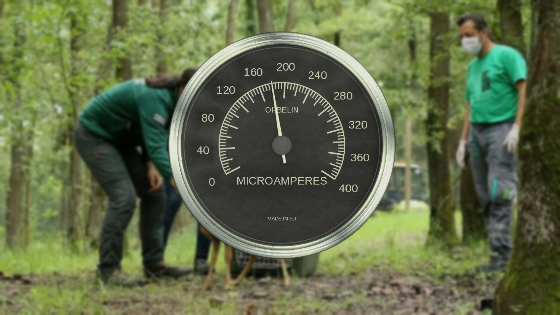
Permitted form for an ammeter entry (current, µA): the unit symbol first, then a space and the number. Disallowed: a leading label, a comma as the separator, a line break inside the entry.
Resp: µA 180
